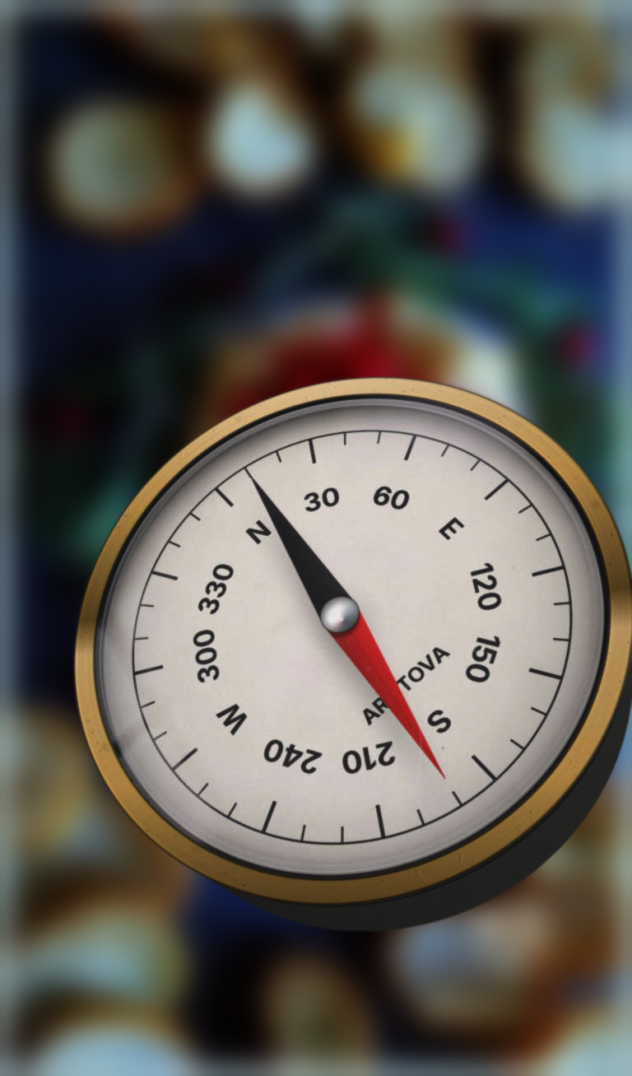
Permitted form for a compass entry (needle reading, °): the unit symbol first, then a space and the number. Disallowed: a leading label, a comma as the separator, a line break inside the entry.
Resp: ° 190
